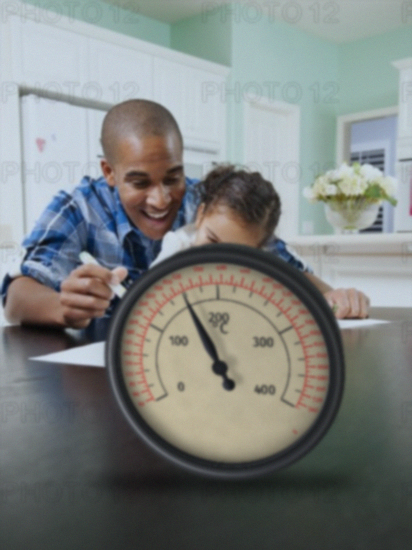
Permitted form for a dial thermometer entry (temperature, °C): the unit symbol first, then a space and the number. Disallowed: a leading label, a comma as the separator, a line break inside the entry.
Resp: °C 160
